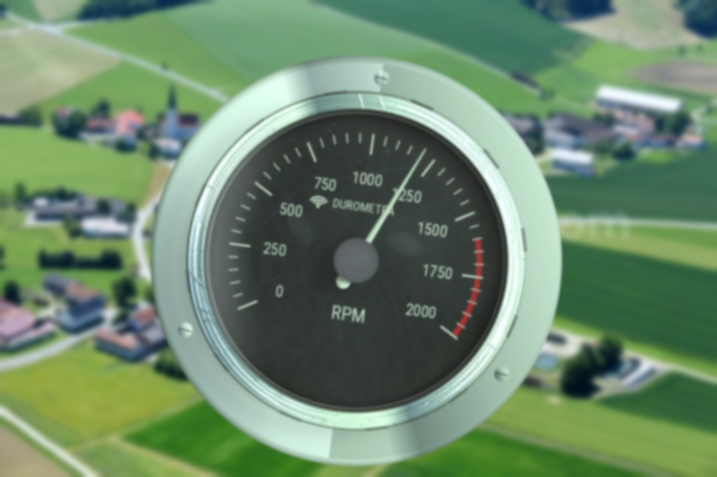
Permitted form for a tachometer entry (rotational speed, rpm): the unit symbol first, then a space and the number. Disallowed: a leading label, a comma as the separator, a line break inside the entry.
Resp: rpm 1200
